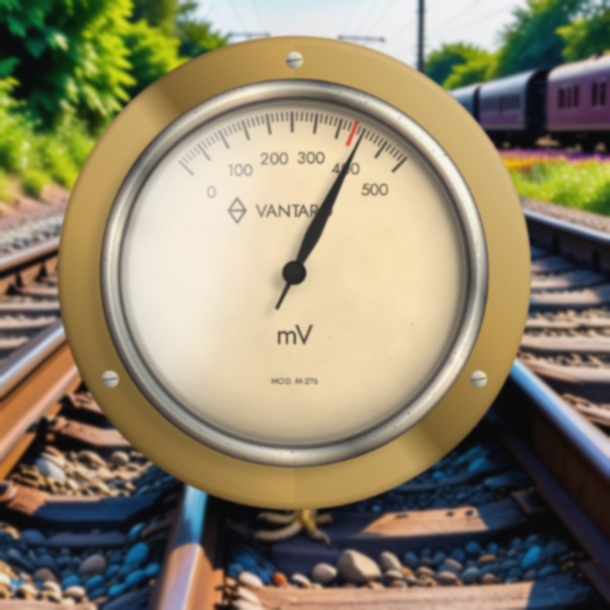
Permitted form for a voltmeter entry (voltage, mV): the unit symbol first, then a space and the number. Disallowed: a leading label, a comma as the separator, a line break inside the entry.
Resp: mV 400
